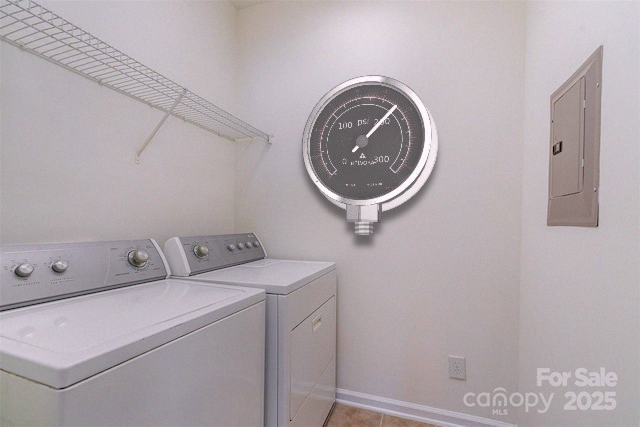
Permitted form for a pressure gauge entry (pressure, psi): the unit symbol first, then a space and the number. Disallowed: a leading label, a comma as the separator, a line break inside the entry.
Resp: psi 200
